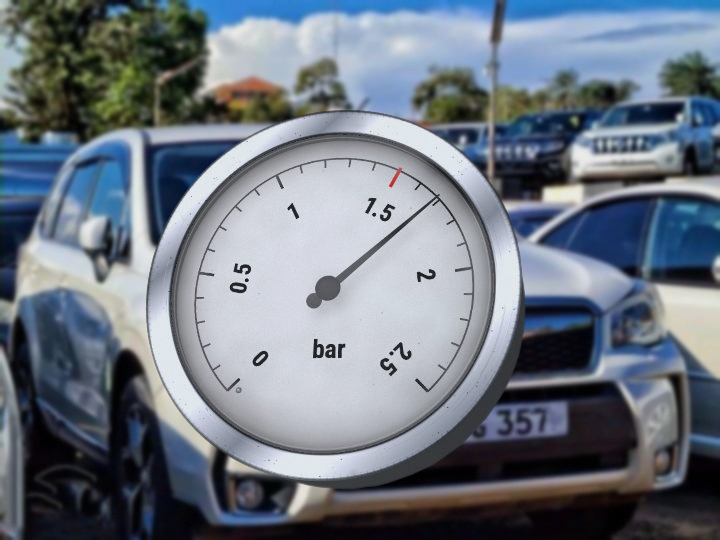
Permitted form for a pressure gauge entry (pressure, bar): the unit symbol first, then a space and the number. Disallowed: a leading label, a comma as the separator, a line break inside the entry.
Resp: bar 1.7
